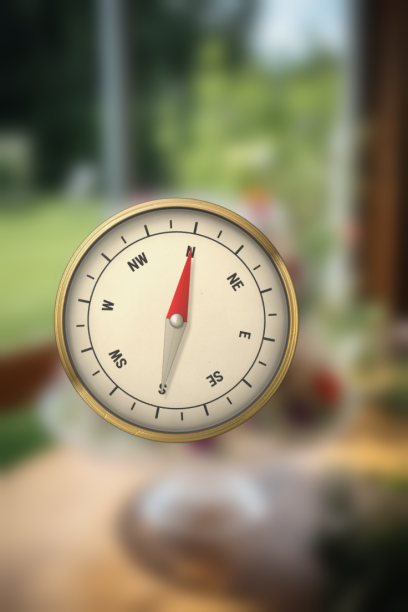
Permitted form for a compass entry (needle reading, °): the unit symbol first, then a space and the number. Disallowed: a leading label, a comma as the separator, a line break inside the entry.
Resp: ° 0
